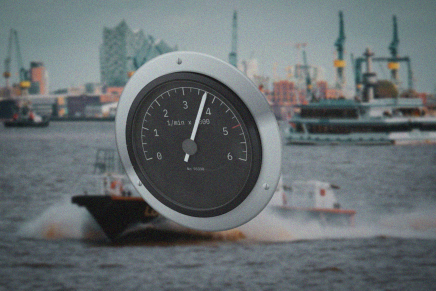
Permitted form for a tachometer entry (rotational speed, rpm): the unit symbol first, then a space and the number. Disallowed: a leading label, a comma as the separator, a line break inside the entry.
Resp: rpm 3750
